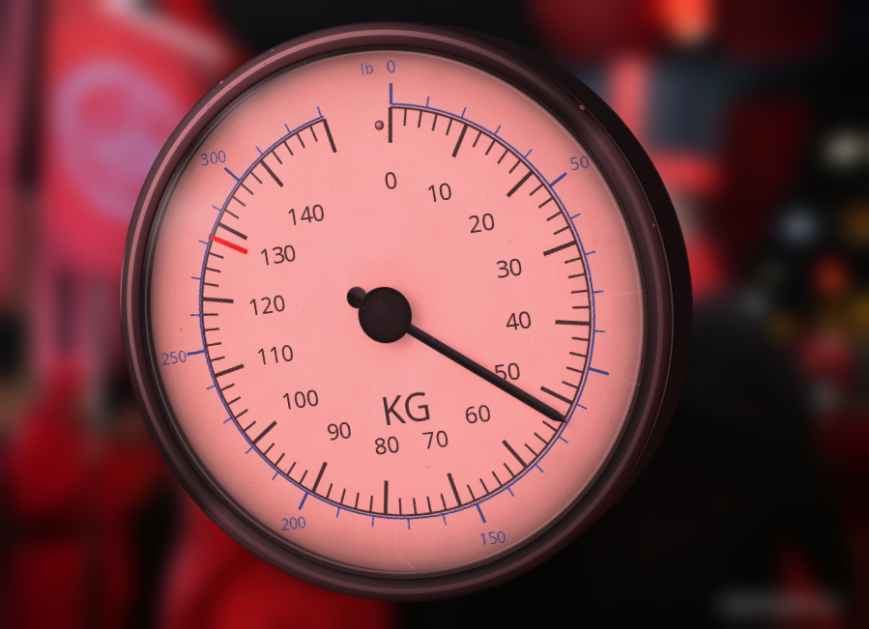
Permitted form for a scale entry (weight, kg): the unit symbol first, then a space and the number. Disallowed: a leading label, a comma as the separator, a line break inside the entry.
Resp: kg 52
